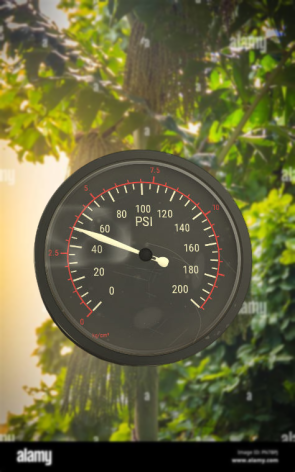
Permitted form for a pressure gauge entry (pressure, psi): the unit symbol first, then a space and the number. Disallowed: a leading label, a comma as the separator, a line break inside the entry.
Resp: psi 50
